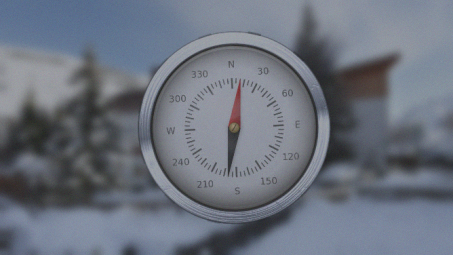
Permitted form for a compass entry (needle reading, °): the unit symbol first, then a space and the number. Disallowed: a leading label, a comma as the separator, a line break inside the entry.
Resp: ° 10
